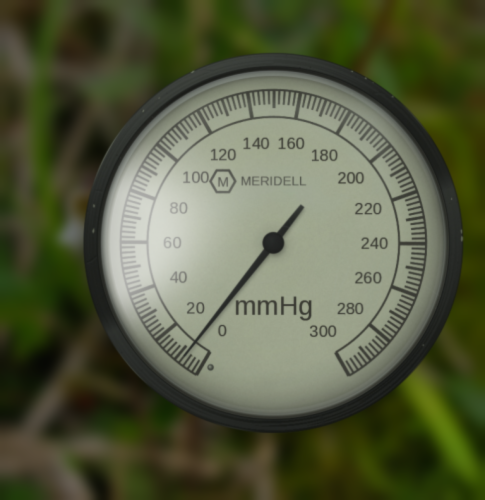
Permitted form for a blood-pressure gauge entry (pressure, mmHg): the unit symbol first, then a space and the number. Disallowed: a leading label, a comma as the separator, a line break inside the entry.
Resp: mmHg 8
